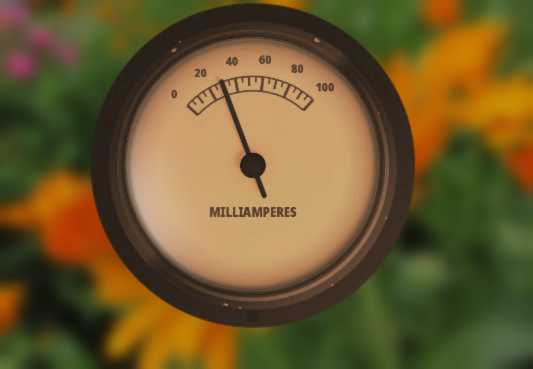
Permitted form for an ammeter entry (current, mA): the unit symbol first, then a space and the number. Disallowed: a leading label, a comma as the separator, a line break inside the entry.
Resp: mA 30
